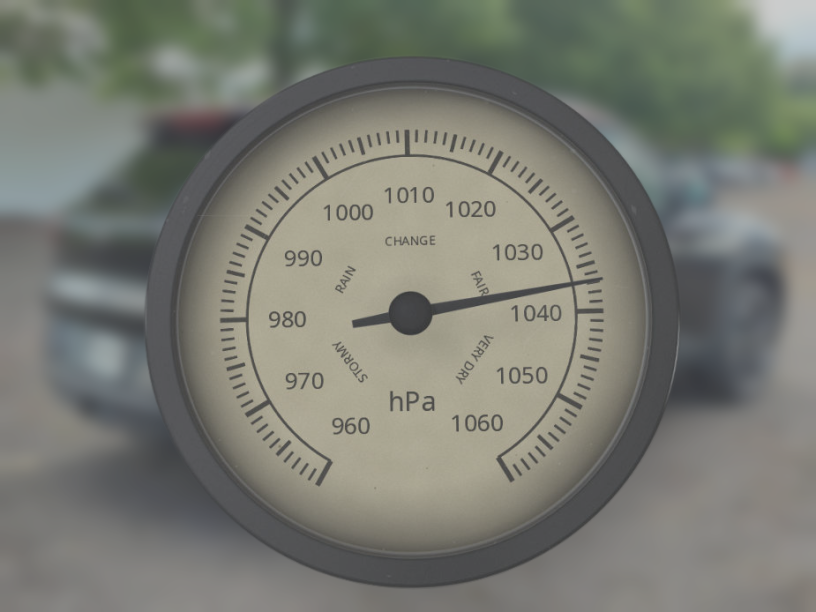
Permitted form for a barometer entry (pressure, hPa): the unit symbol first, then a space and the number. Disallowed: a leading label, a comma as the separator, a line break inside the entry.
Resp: hPa 1037
